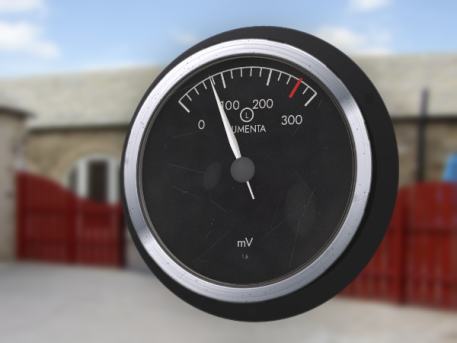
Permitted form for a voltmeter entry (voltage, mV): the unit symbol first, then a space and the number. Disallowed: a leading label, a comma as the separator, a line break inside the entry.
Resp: mV 80
